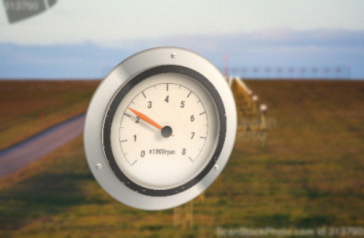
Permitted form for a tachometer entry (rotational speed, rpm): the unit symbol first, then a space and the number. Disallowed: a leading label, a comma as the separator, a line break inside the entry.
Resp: rpm 2250
